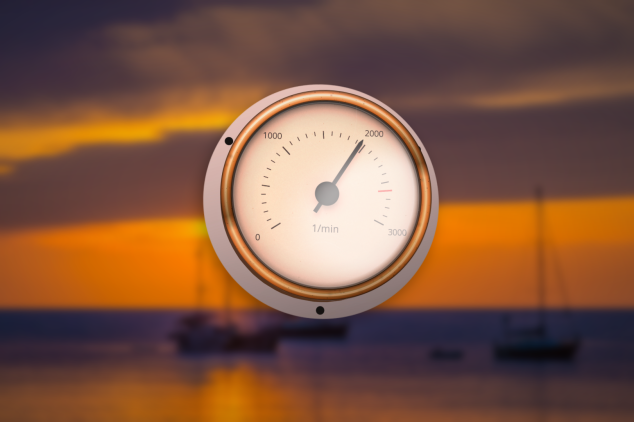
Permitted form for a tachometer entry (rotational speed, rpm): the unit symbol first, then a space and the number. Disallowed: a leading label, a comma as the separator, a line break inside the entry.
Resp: rpm 1950
